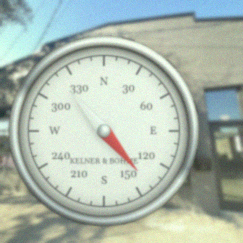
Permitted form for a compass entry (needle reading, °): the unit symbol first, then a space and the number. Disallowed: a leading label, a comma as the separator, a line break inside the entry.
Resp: ° 140
